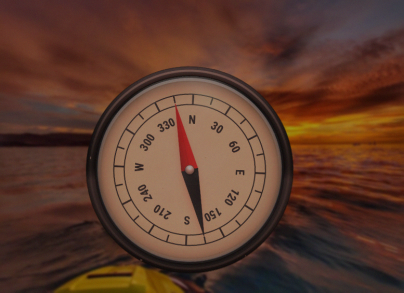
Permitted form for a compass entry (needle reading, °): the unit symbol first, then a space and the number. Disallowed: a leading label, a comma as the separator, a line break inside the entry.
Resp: ° 345
